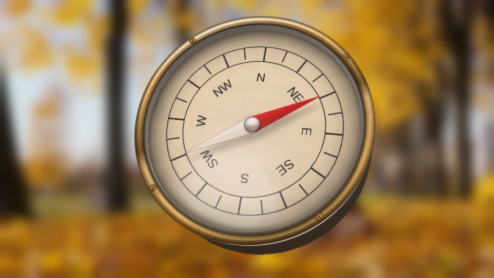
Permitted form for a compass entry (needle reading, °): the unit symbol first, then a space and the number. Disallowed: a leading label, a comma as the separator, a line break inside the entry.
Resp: ° 60
